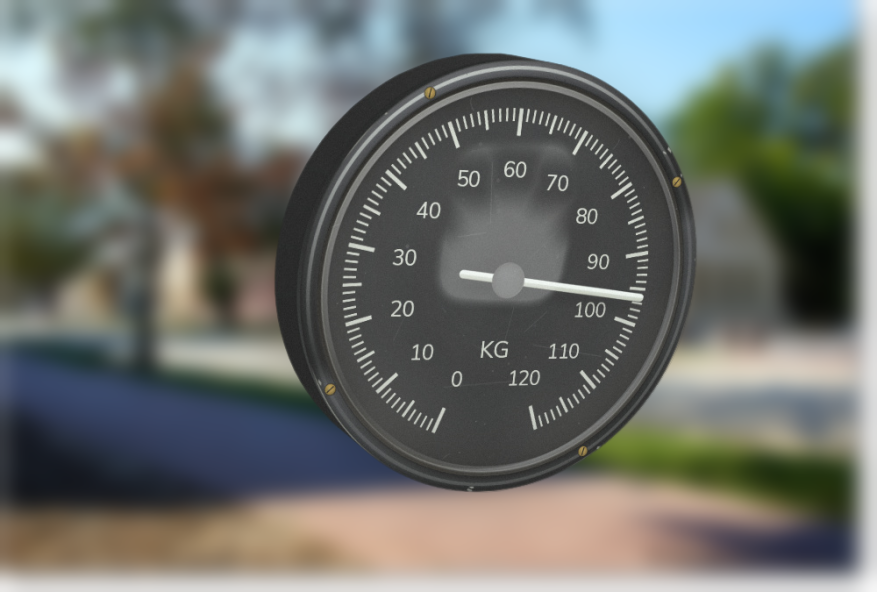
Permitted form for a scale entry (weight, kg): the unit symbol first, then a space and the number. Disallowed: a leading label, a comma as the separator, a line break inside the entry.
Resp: kg 96
